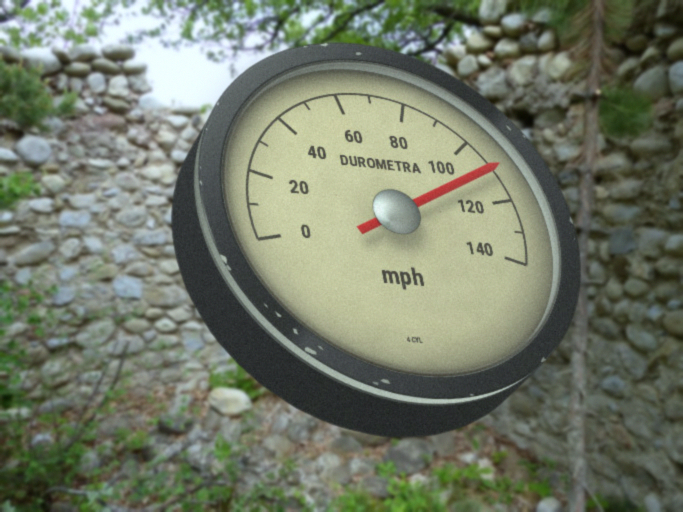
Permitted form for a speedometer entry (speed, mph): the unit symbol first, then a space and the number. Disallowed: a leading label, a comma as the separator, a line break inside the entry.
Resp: mph 110
